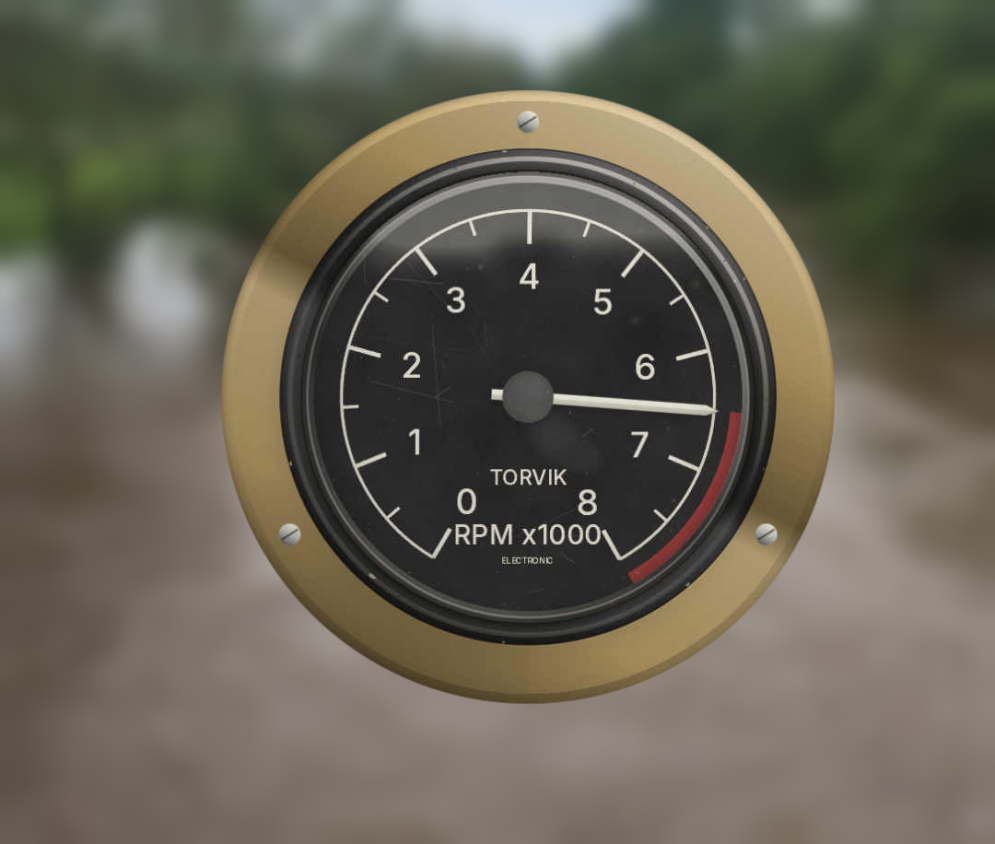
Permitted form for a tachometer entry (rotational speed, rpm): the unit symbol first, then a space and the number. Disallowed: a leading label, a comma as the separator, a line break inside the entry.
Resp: rpm 6500
